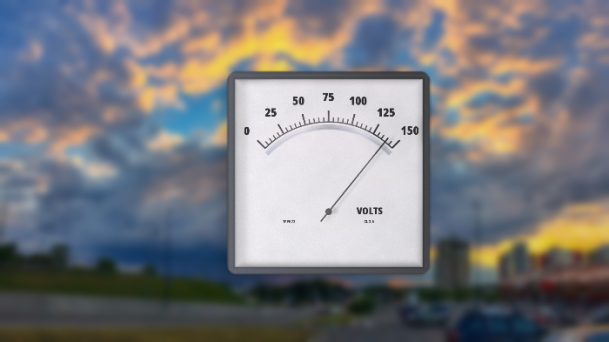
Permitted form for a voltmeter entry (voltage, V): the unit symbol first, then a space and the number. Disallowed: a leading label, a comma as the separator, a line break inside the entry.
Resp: V 140
